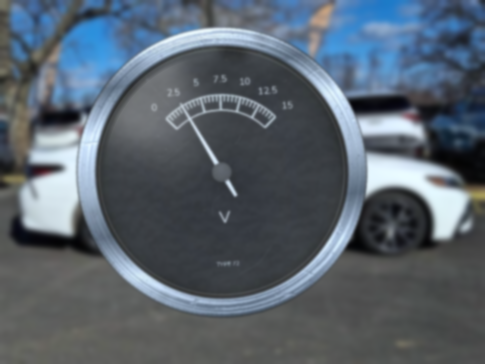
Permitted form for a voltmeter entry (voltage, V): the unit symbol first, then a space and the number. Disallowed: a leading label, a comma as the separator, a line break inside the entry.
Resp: V 2.5
